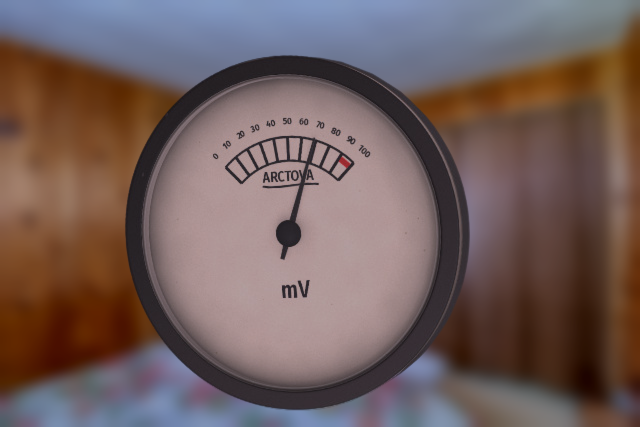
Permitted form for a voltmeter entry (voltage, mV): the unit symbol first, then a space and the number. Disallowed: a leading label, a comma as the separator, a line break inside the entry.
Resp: mV 70
